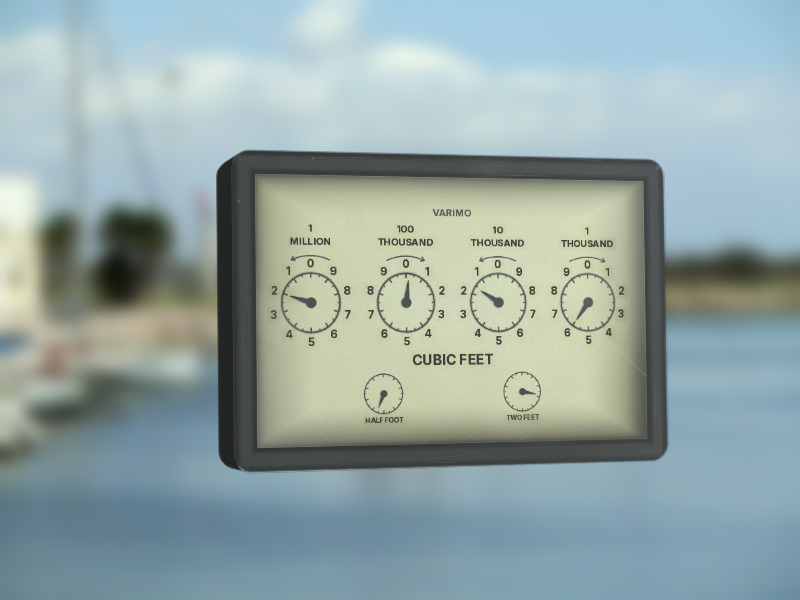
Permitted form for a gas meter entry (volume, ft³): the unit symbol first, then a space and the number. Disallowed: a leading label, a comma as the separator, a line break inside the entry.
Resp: ft³ 201600
